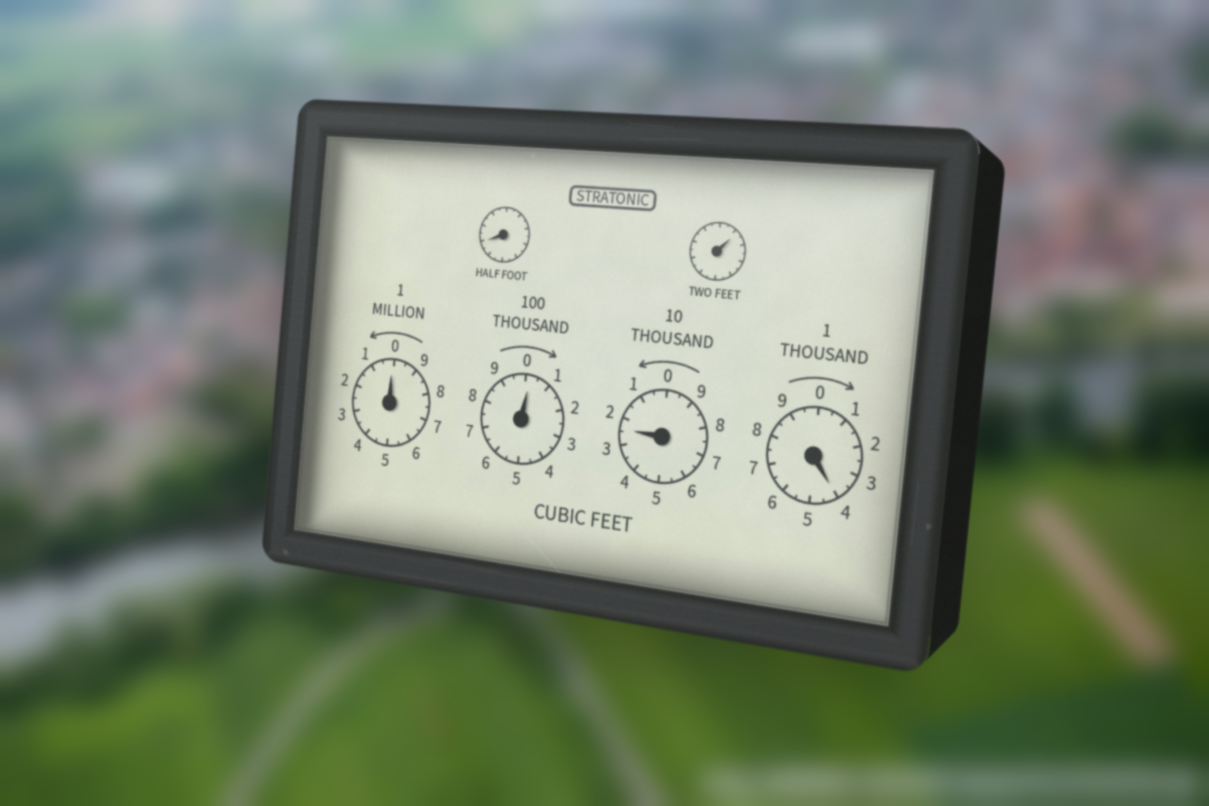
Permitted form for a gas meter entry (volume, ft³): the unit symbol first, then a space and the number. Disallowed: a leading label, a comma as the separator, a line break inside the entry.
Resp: ft³ 2400
